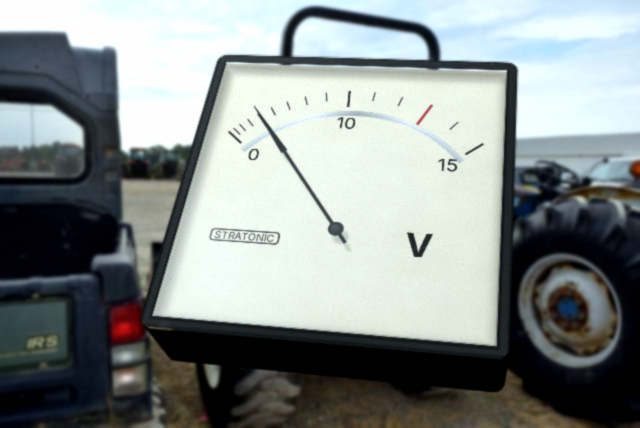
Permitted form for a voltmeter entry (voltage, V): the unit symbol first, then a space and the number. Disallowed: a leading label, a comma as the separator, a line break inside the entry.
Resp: V 5
